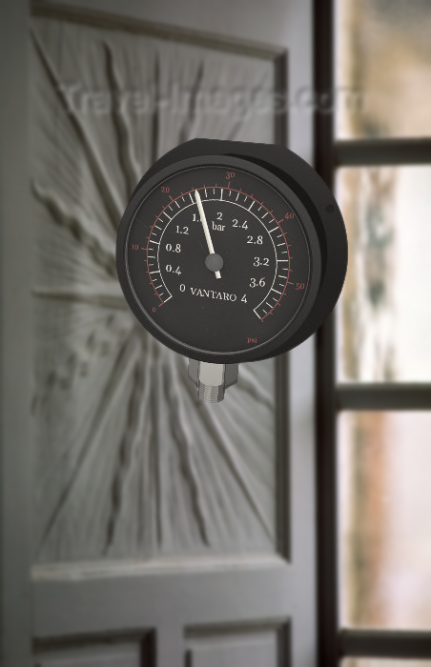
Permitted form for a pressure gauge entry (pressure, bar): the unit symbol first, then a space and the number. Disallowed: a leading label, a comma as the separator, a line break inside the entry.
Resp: bar 1.7
